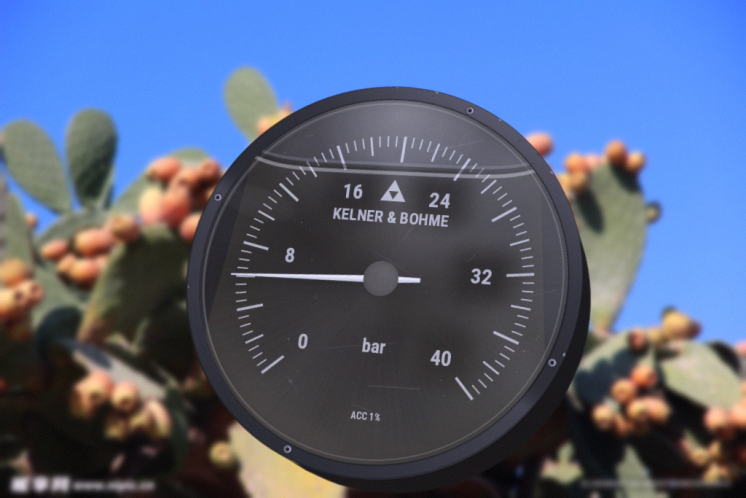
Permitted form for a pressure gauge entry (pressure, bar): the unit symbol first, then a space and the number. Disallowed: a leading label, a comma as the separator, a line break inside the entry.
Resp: bar 6
